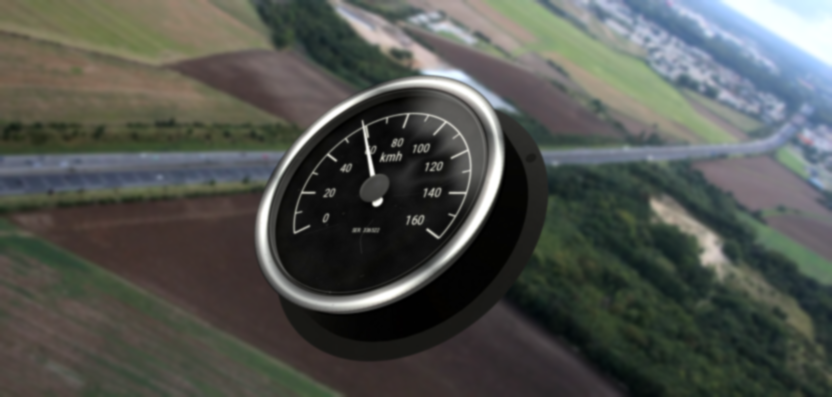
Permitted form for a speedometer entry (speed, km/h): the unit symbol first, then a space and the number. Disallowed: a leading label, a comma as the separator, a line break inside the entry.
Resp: km/h 60
